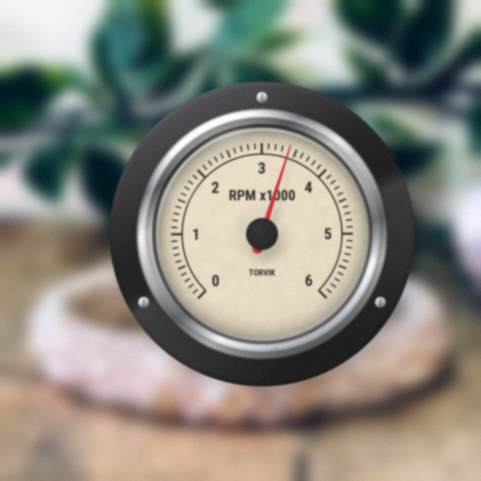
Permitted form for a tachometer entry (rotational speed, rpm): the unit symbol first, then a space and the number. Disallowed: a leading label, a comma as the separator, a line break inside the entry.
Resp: rpm 3400
